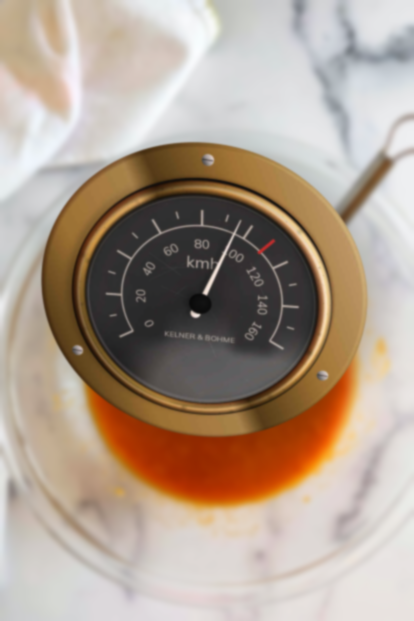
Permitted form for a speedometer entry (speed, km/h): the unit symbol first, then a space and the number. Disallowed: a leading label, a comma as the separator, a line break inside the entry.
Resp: km/h 95
